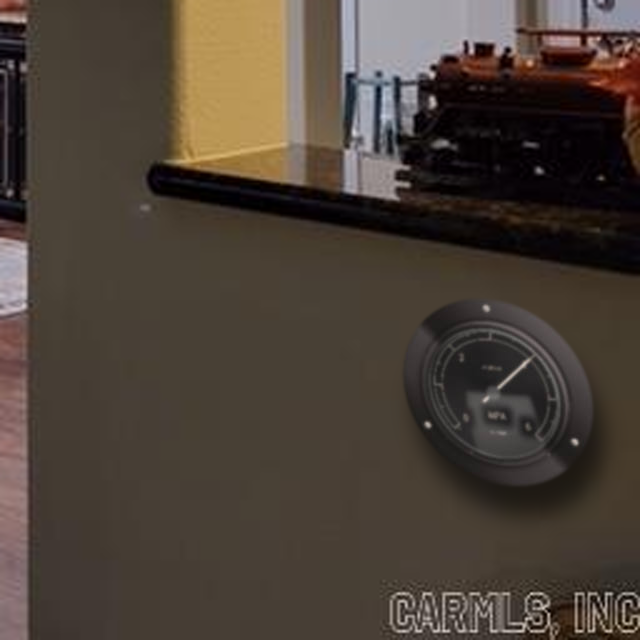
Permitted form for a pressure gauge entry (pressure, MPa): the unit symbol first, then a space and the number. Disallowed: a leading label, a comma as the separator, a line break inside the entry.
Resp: MPa 4
